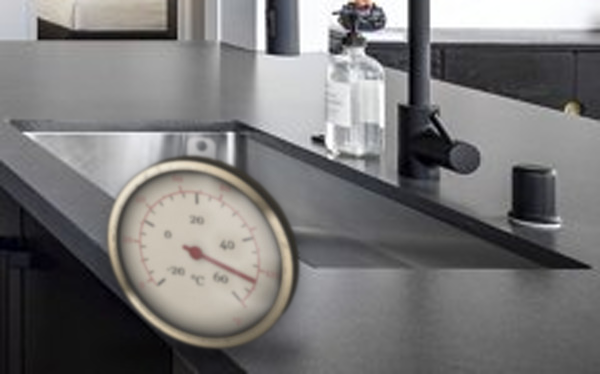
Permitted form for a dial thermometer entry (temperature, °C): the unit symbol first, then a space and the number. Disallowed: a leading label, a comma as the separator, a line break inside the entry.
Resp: °C 52
